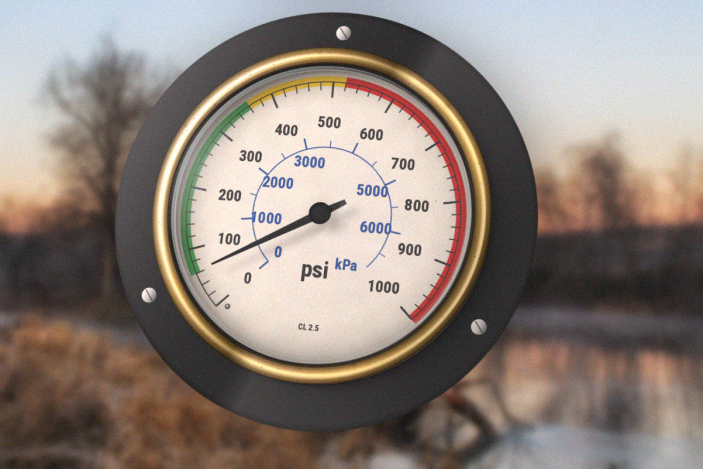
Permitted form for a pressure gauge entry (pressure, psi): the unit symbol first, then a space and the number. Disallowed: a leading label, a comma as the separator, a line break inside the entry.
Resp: psi 60
